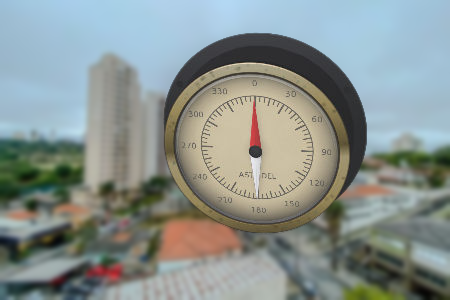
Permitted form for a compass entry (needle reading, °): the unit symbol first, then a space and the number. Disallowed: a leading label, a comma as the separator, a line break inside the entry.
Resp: ° 0
